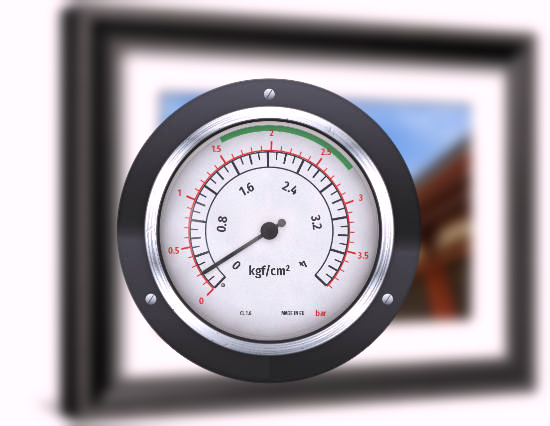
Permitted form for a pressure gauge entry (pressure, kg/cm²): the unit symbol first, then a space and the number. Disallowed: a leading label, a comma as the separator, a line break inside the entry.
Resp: kg/cm² 0.2
